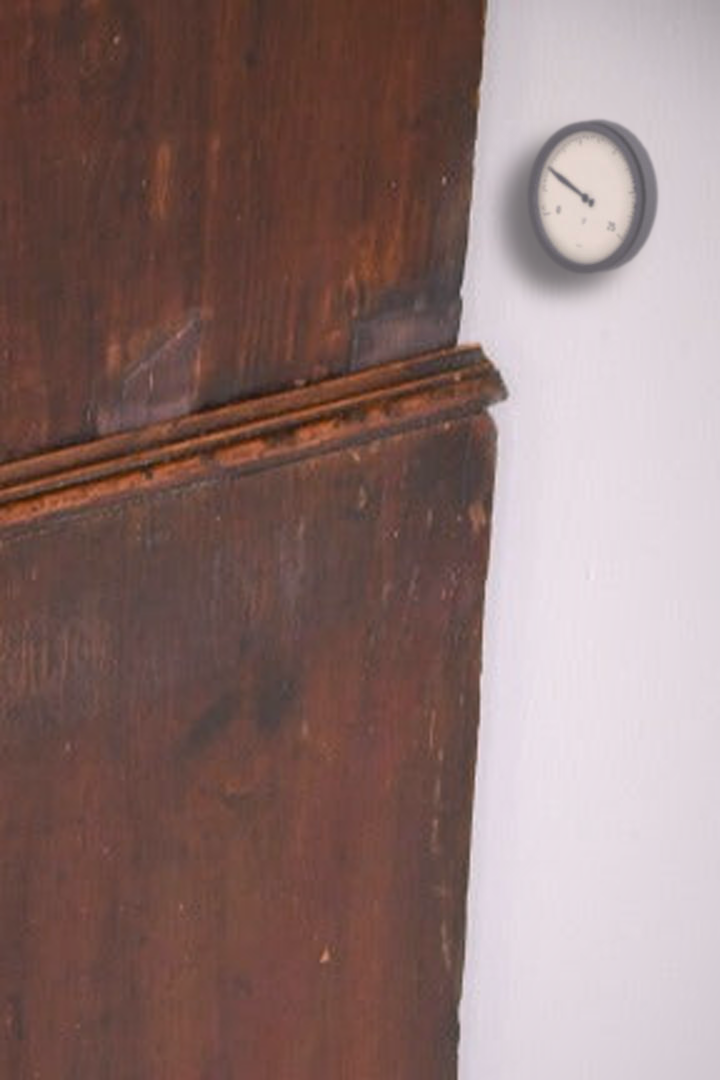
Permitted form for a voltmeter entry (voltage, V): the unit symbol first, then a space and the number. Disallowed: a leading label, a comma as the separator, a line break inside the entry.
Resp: V 5
